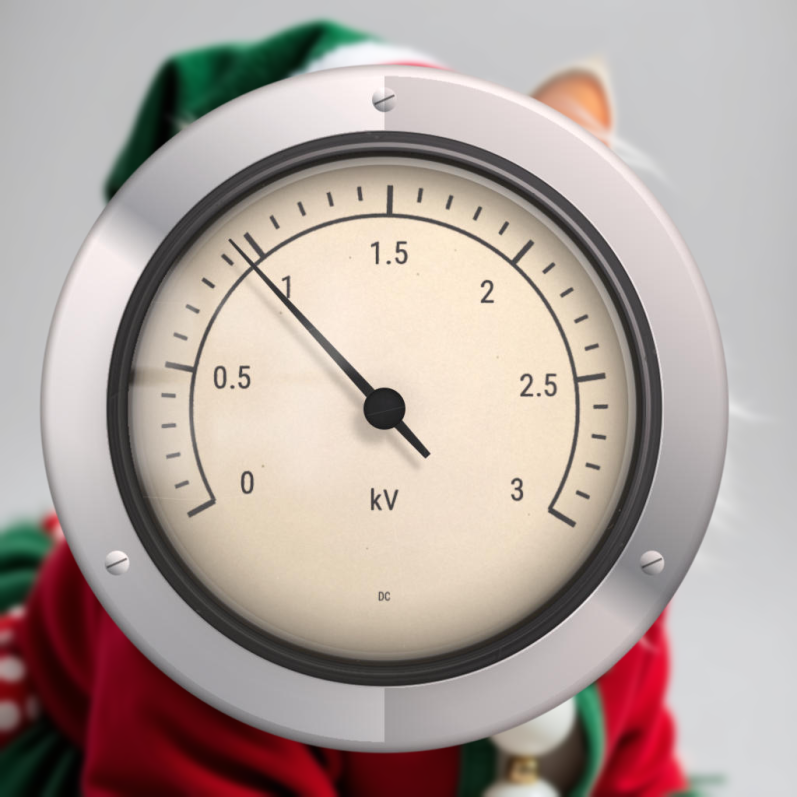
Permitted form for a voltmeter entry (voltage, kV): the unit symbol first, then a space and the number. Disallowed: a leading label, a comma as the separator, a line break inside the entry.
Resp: kV 0.95
